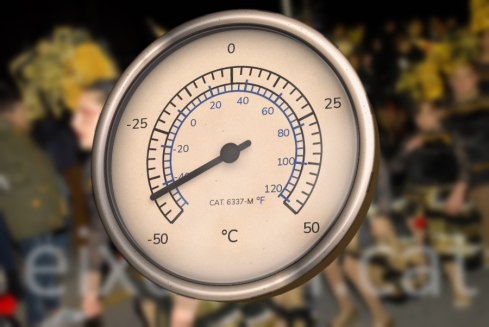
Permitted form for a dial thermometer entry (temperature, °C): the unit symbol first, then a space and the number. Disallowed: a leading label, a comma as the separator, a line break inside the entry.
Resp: °C -42.5
